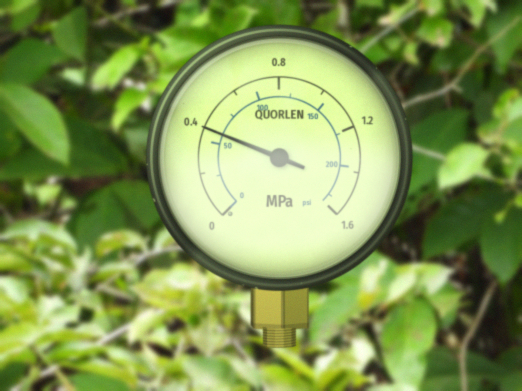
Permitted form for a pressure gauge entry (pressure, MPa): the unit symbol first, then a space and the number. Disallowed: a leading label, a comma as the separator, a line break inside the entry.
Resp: MPa 0.4
